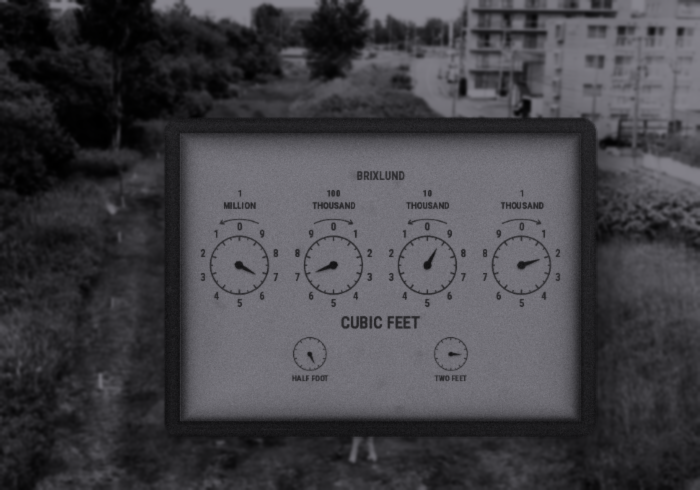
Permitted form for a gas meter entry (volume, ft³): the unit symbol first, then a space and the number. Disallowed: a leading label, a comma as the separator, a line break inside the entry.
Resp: ft³ 669200
